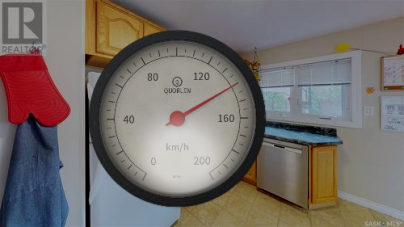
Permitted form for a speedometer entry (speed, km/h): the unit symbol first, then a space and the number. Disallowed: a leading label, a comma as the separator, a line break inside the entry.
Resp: km/h 140
